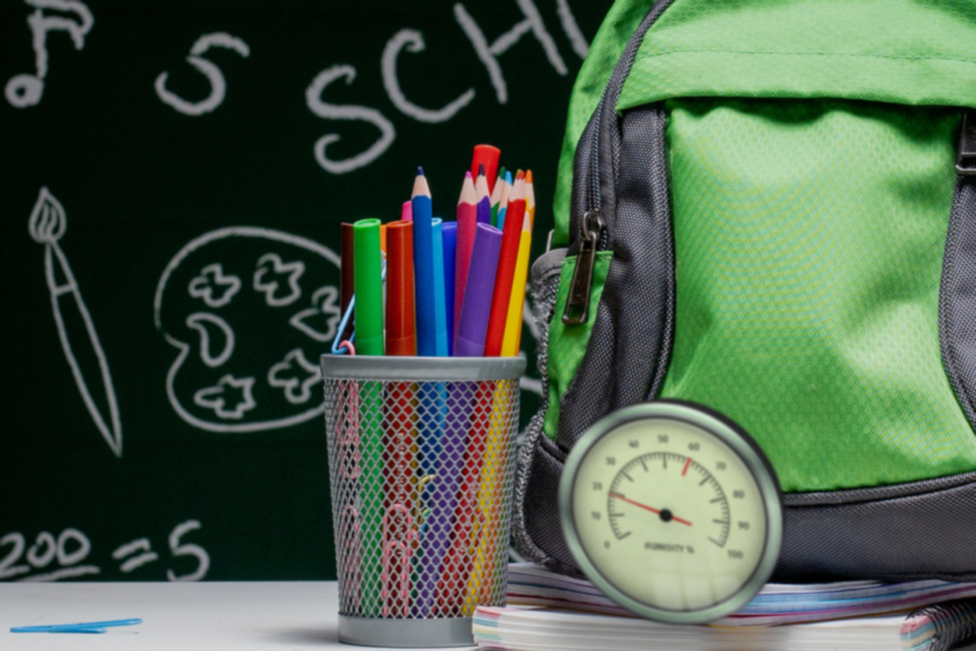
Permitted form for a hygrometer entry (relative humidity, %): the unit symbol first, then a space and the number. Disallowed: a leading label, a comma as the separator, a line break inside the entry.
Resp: % 20
